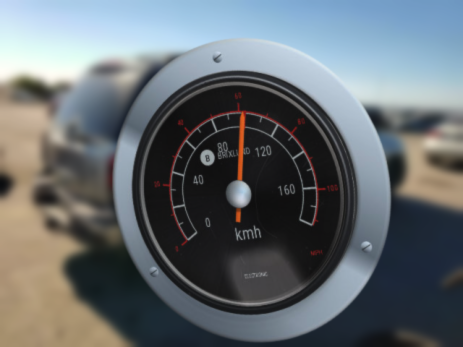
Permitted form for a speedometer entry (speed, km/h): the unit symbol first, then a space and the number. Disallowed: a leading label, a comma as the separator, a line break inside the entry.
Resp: km/h 100
